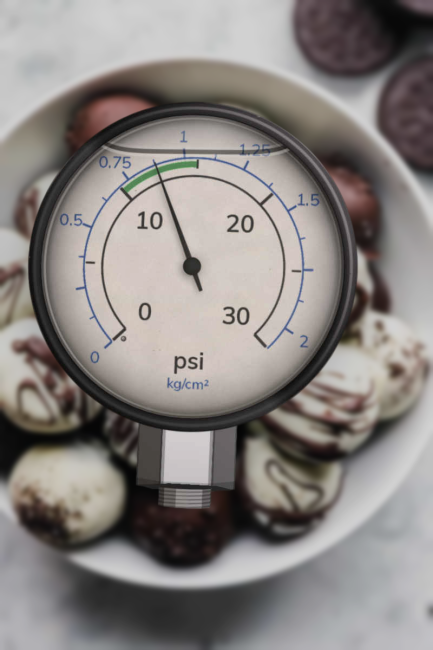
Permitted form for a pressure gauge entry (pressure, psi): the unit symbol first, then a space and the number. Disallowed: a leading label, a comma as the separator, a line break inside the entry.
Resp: psi 12.5
